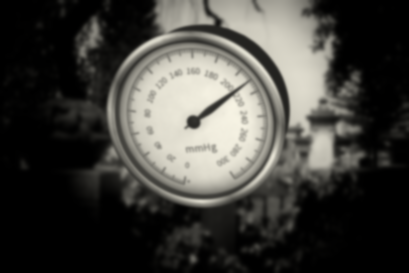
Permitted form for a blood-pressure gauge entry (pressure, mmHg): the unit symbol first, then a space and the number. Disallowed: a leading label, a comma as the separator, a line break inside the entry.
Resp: mmHg 210
